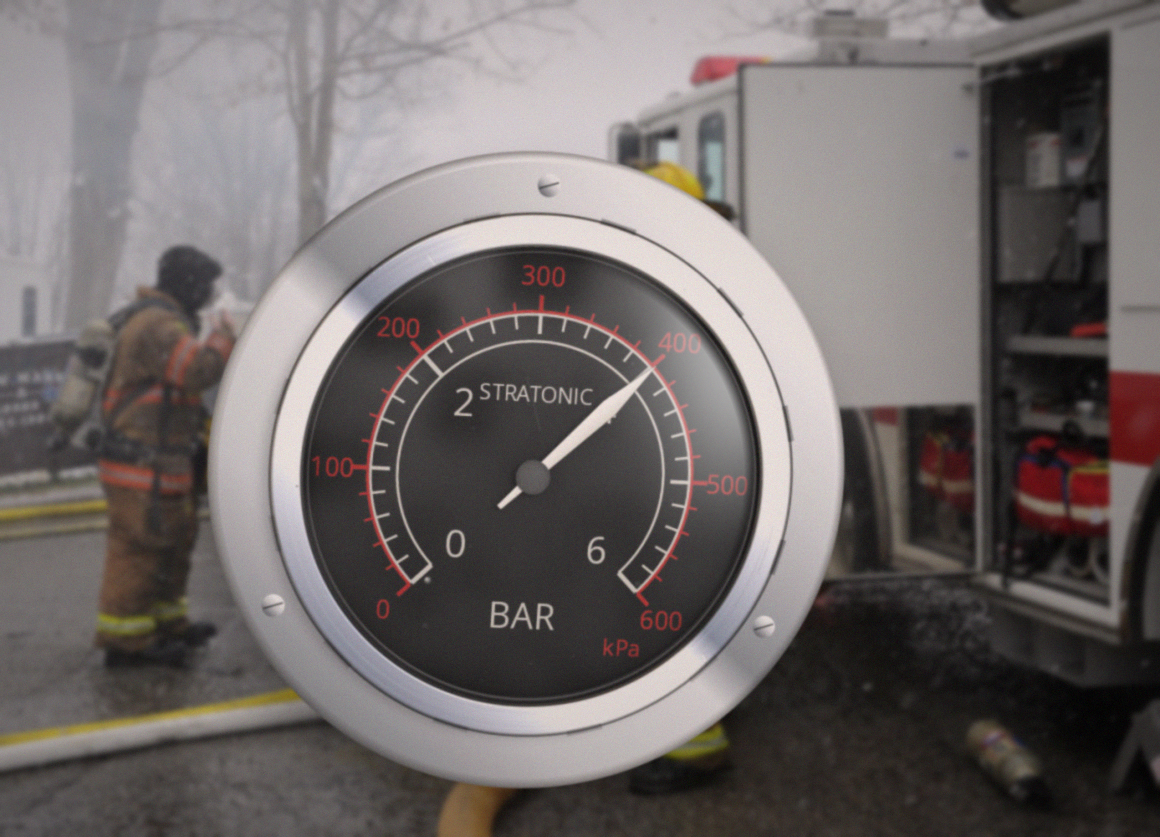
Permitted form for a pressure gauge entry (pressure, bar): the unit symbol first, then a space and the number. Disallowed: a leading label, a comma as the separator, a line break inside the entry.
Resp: bar 4
